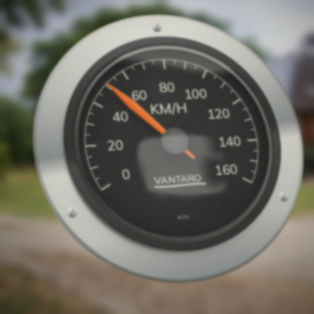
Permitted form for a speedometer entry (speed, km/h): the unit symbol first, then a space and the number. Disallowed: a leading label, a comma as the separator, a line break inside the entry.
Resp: km/h 50
